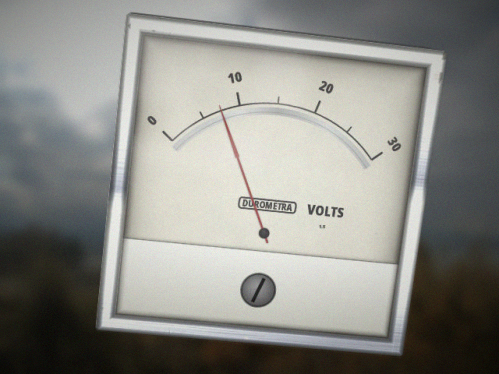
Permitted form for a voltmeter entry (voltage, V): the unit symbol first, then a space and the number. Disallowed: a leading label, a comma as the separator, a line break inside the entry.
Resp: V 7.5
